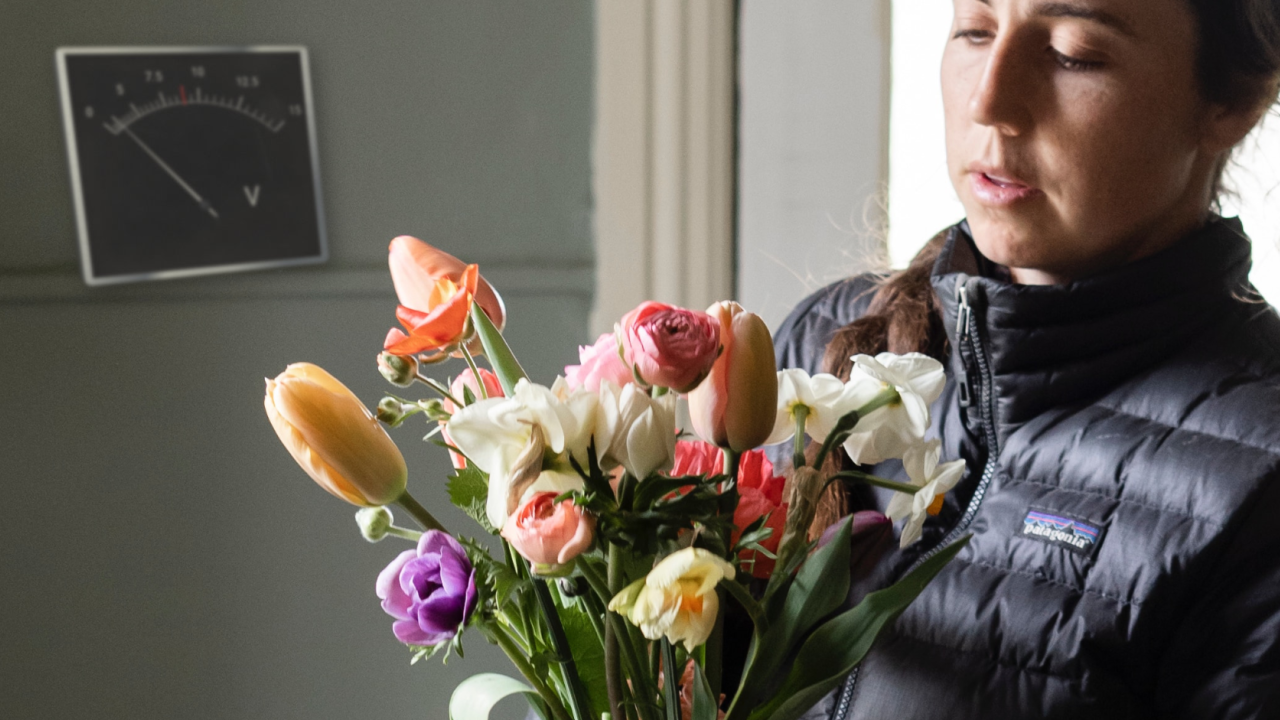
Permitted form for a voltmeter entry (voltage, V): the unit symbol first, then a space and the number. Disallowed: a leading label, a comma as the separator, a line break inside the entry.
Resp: V 2.5
